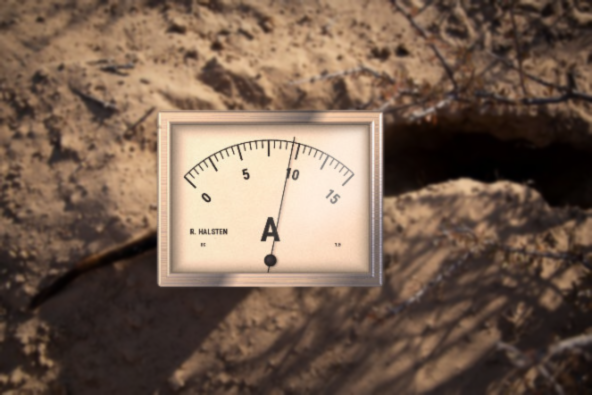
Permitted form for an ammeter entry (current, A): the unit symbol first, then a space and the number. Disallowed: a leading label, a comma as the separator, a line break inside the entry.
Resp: A 9.5
